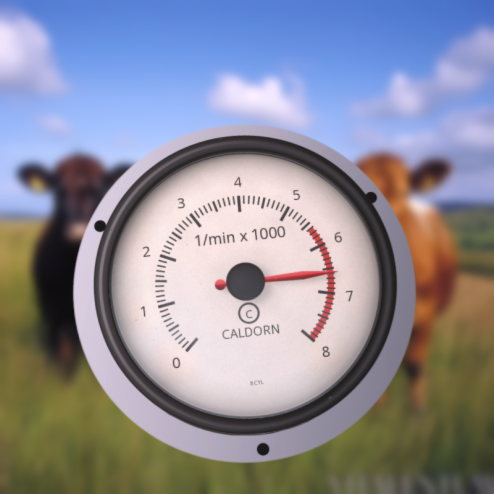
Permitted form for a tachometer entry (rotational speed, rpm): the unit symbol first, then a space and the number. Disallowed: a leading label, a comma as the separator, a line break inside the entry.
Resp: rpm 6600
